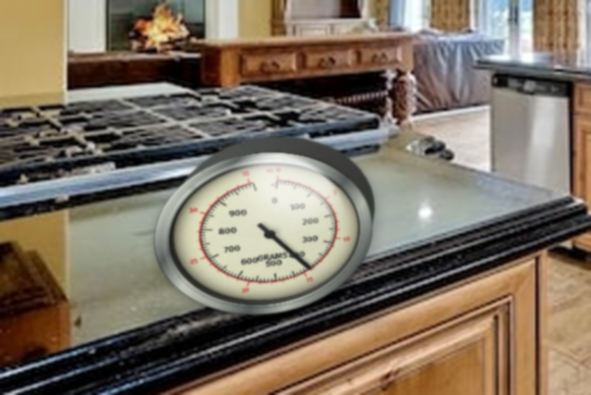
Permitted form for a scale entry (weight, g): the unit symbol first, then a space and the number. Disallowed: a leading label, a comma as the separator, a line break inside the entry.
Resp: g 400
